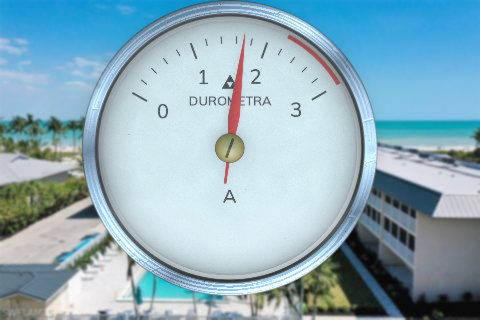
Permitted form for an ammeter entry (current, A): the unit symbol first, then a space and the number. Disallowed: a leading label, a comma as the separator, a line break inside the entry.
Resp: A 1.7
